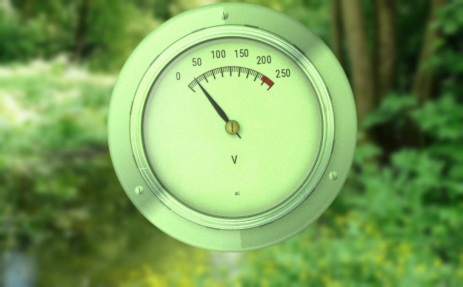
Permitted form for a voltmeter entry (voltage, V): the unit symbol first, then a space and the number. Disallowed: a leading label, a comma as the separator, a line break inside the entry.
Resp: V 25
